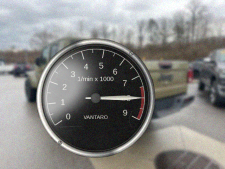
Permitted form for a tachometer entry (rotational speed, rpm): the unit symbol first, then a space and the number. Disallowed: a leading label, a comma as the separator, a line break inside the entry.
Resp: rpm 8000
